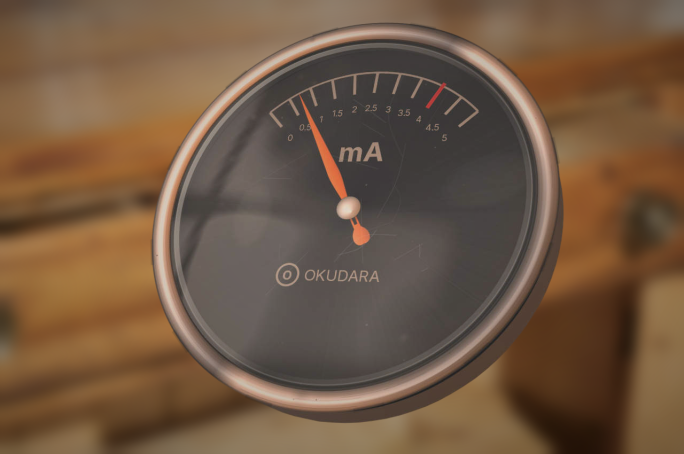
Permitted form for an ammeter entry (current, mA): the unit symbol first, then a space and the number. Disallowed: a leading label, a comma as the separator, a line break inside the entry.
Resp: mA 0.75
